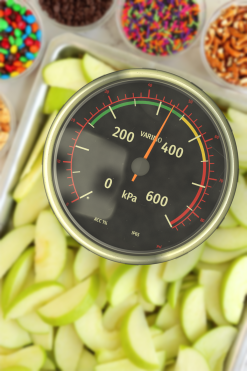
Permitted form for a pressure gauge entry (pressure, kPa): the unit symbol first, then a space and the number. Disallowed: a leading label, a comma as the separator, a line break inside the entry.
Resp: kPa 325
